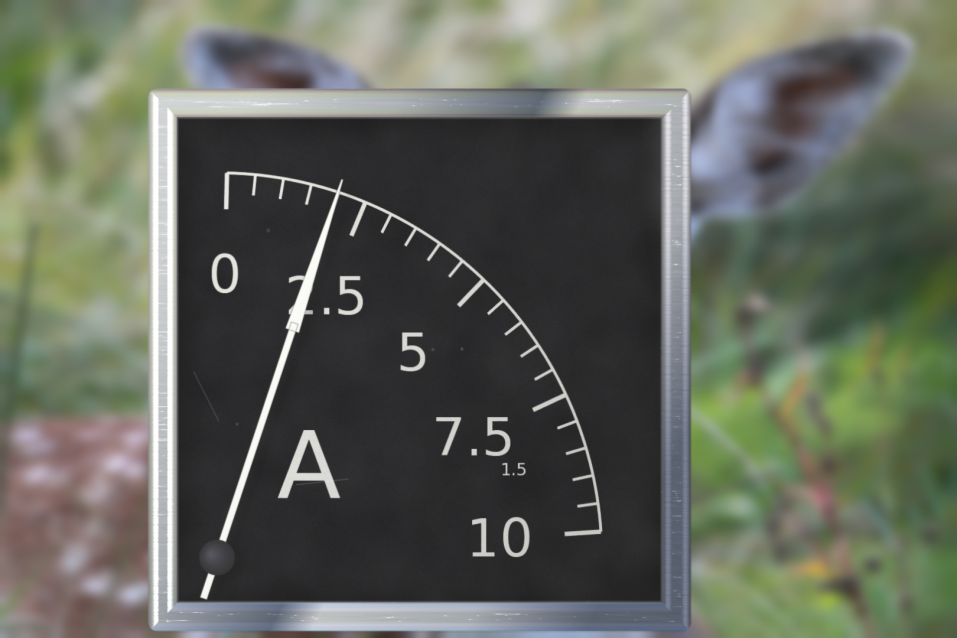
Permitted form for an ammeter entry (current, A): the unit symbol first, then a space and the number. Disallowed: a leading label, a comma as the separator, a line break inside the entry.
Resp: A 2
